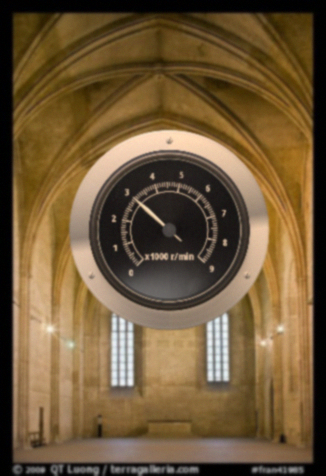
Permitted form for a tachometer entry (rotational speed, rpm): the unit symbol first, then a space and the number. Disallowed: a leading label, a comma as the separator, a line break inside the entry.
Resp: rpm 3000
